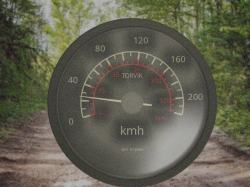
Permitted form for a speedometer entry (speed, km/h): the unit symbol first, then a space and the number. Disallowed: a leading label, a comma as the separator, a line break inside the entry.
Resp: km/h 25
